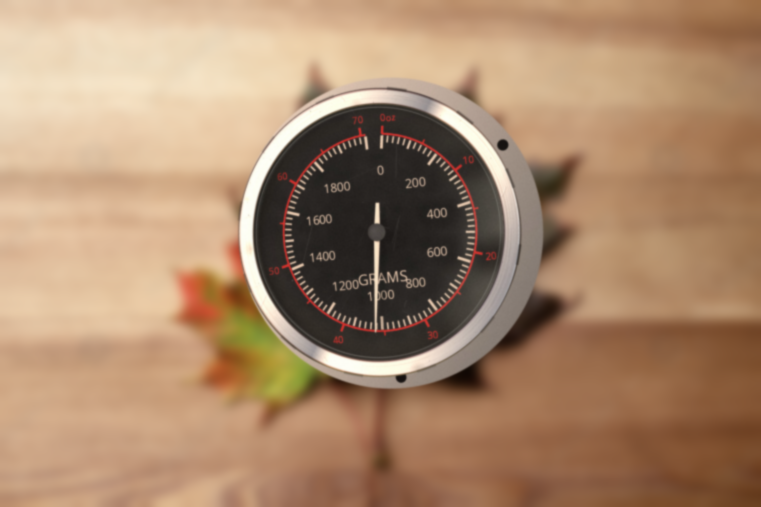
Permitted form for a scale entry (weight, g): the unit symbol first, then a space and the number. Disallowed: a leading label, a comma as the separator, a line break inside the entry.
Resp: g 1020
